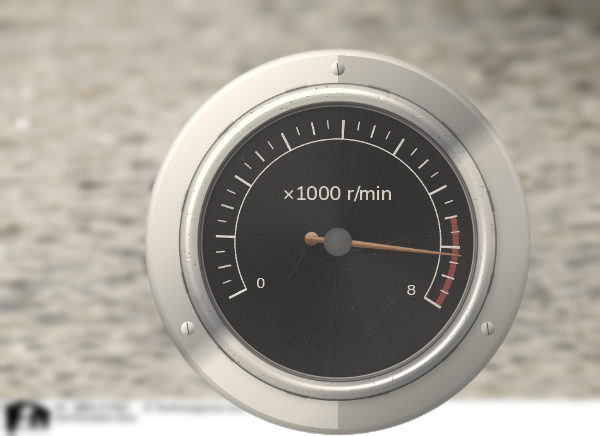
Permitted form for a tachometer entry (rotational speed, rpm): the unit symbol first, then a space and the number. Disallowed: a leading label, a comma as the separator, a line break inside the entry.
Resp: rpm 7125
